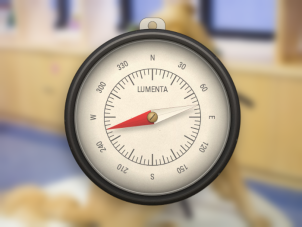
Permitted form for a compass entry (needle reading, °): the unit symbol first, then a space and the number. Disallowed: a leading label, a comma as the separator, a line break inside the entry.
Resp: ° 255
